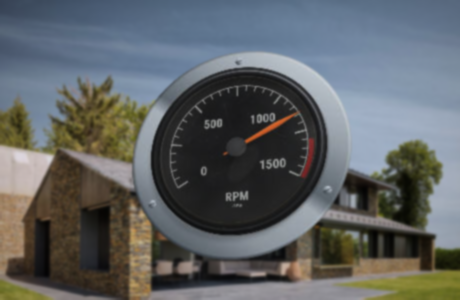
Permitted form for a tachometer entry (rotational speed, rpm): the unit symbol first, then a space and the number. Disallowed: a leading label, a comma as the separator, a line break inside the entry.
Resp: rpm 1150
